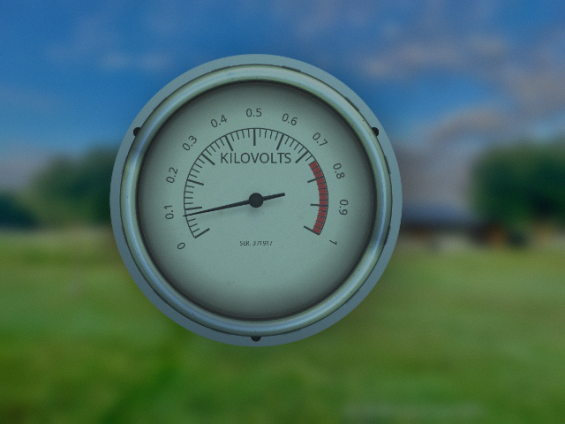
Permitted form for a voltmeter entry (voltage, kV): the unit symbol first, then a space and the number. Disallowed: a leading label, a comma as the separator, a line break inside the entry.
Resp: kV 0.08
